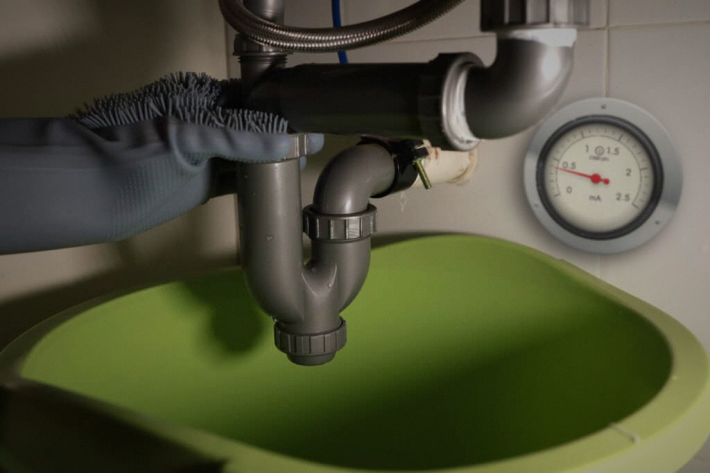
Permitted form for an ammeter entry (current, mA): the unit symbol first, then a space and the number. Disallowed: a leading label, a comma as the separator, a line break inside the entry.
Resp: mA 0.4
